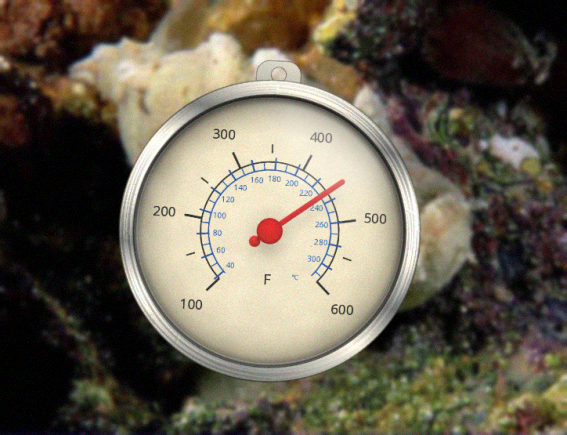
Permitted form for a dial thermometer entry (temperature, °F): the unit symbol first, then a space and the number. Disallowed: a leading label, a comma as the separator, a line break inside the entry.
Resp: °F 450
